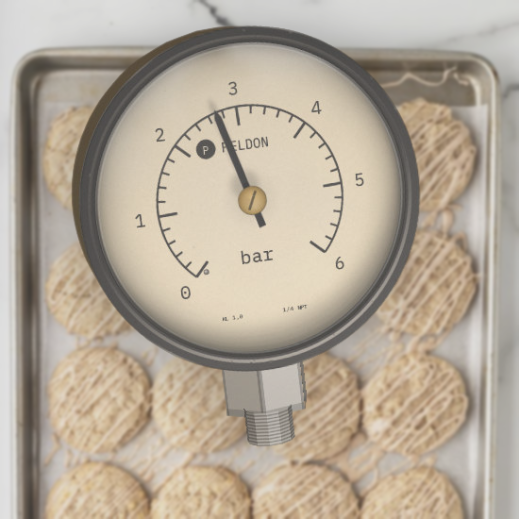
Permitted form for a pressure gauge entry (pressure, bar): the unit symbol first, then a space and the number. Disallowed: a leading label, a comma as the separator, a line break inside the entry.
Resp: bar 2.7
